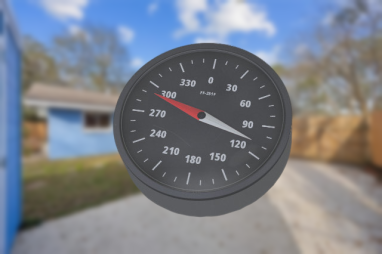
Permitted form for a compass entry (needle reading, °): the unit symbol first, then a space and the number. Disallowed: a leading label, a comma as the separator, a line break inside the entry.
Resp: ° 290
